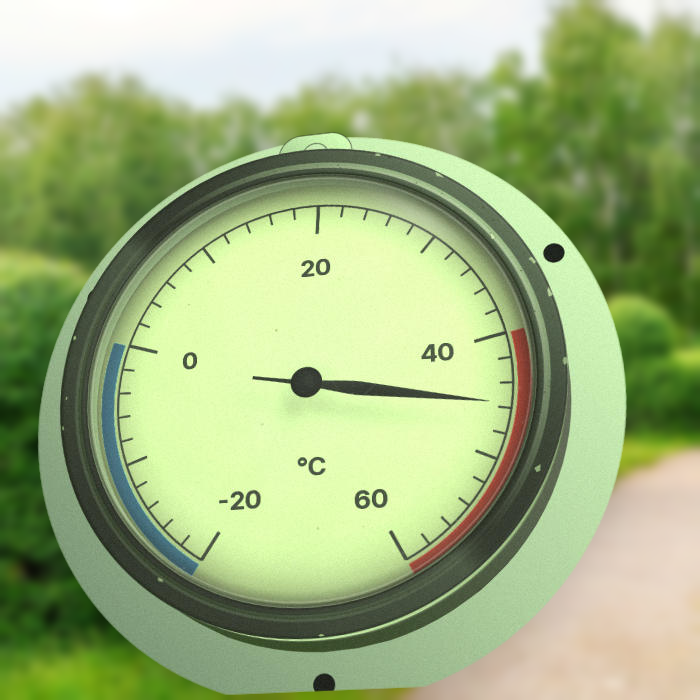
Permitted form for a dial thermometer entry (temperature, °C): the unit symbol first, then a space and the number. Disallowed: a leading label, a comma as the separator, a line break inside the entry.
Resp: °C 46
